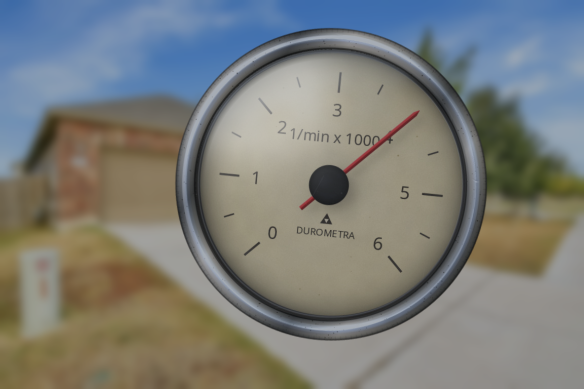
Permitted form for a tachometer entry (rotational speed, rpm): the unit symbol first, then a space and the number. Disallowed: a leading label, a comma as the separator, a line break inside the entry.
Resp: rpm 4000
